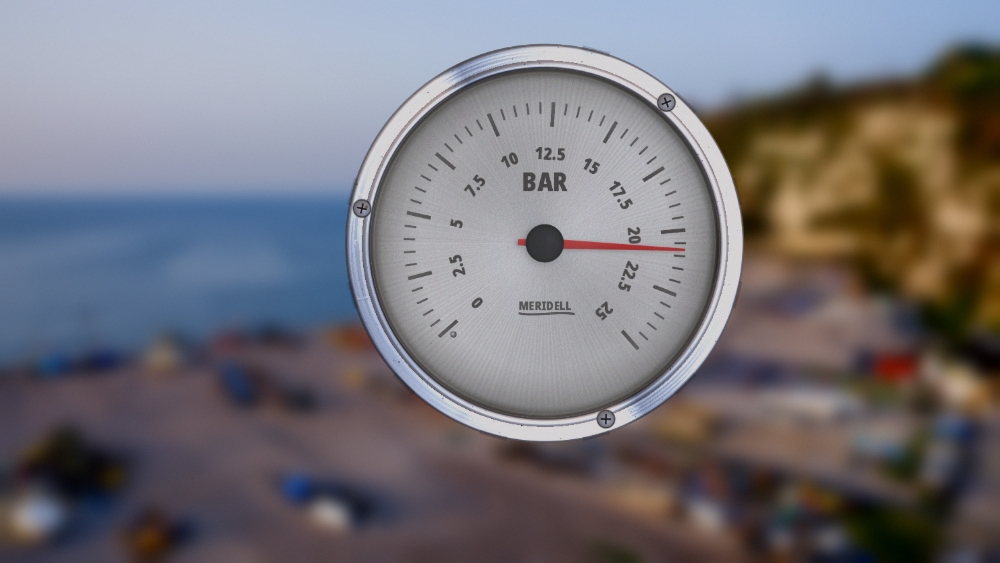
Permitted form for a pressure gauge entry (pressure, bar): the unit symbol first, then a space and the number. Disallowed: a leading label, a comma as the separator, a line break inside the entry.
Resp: bar 20.75
